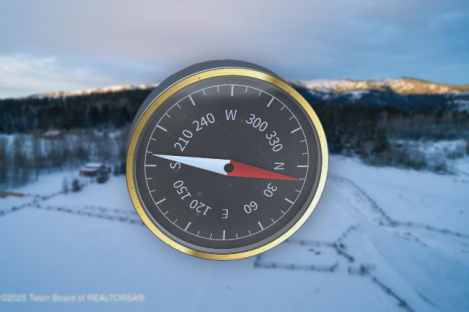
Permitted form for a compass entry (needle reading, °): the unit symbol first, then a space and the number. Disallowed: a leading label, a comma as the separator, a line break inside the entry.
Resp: ° 10
